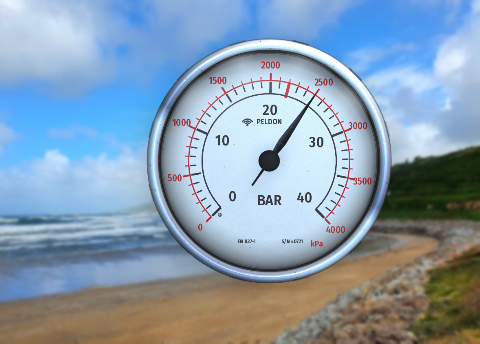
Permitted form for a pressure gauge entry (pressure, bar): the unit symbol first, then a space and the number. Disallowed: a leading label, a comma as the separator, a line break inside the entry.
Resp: bar 25
